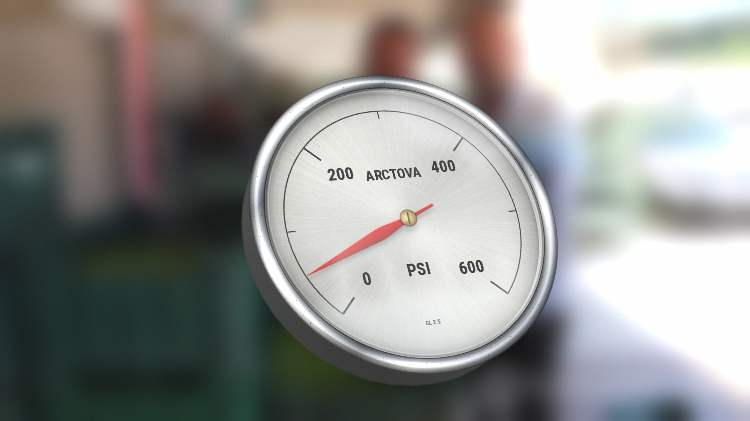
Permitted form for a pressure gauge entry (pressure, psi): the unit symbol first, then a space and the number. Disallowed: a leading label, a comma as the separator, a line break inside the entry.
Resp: psi 50
